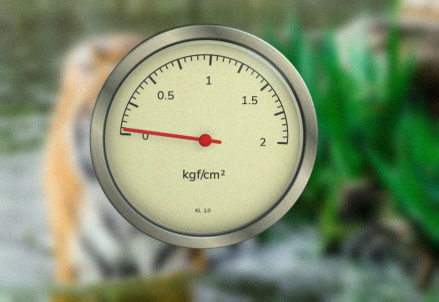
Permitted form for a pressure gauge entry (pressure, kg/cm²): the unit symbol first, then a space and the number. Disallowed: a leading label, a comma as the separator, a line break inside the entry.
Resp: kg/cm² 0.05
